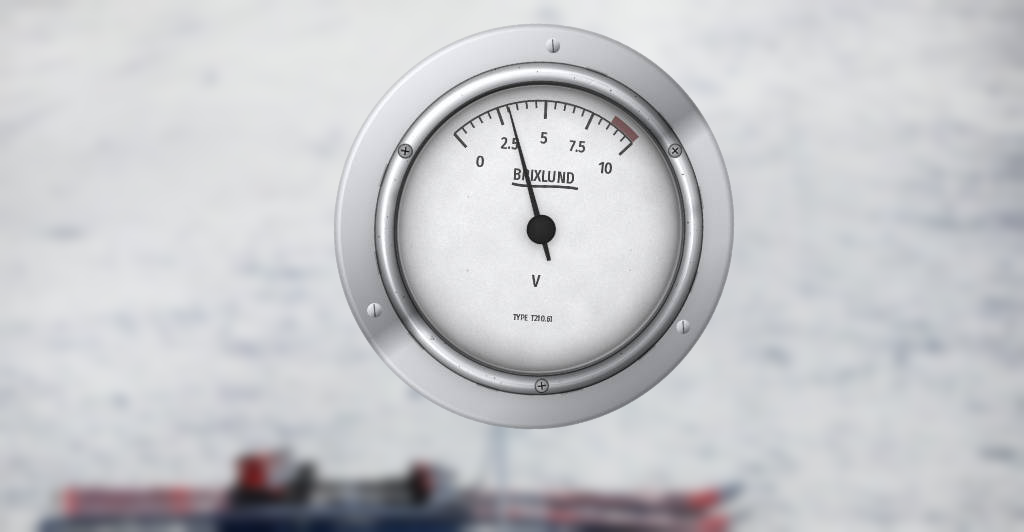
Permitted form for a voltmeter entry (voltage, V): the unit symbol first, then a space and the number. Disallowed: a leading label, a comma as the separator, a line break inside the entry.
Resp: V 3
